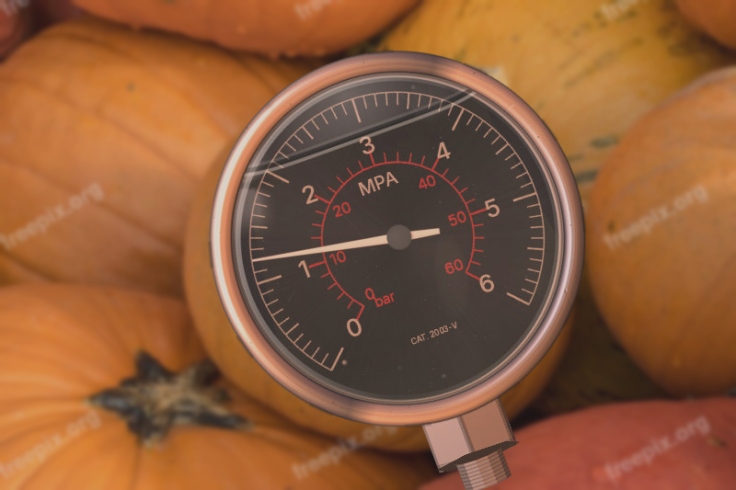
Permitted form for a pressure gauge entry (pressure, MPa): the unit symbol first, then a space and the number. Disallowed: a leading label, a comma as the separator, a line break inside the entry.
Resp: MPa 1.2
